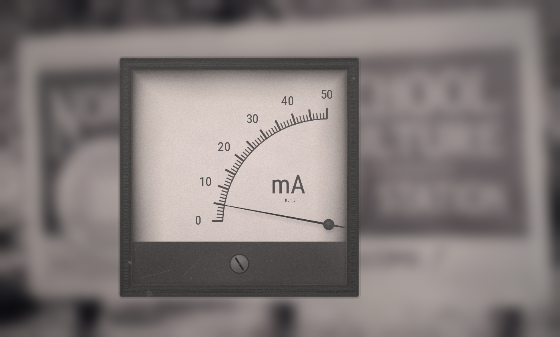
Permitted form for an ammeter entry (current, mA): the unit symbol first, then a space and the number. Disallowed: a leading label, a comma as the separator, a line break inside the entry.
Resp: mA 5
